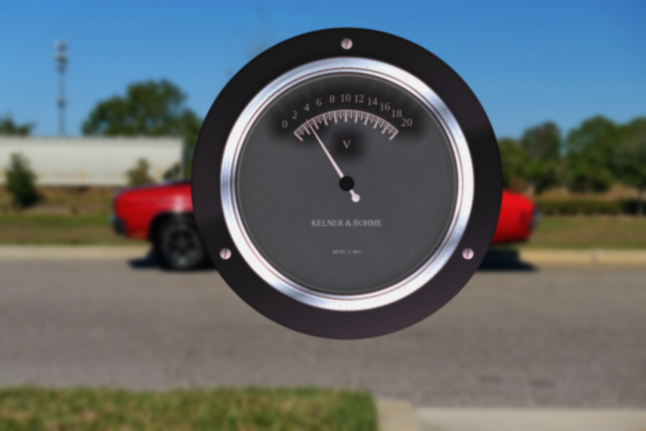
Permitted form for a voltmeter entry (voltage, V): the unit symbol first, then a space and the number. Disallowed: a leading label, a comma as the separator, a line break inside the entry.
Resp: V 3
